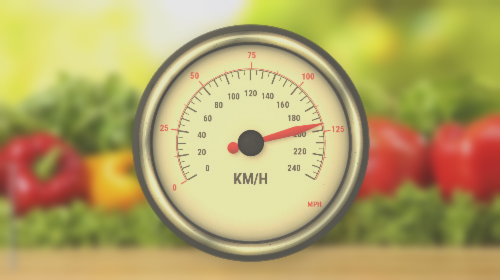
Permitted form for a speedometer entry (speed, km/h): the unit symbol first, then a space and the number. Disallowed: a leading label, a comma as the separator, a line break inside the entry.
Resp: km/h 195
